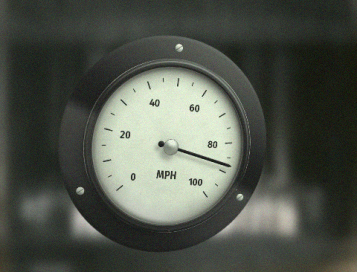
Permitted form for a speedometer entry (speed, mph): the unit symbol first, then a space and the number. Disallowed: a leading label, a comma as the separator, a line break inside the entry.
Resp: mph 87.5
